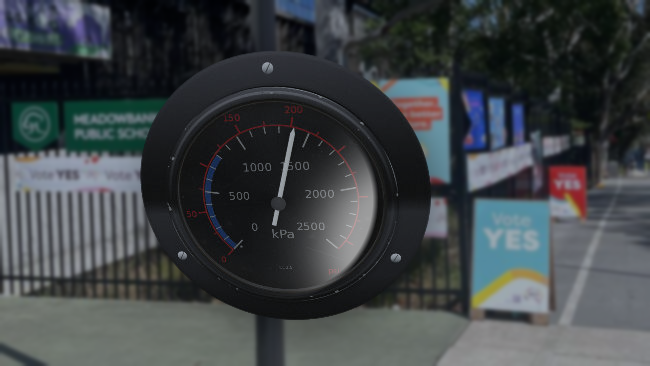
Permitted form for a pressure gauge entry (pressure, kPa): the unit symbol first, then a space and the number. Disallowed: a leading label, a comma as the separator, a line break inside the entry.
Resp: kPa 1400
